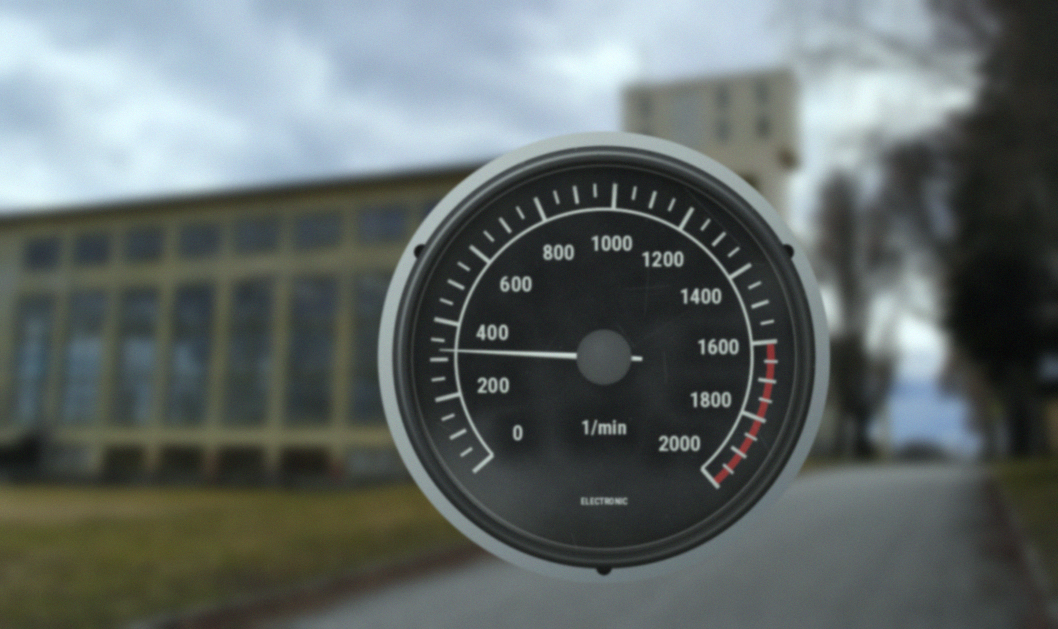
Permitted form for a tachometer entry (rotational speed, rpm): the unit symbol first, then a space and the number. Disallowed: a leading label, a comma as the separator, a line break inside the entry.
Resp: rpm 325
